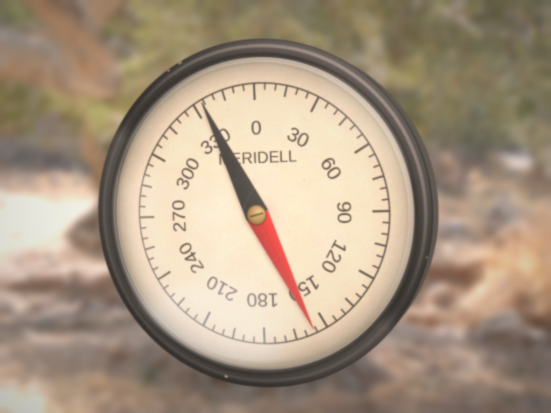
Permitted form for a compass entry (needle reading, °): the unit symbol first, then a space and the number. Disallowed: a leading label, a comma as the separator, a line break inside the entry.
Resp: ° 155
